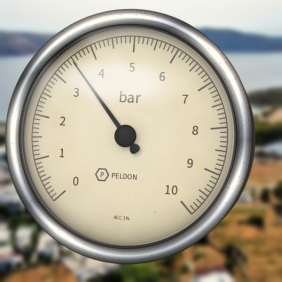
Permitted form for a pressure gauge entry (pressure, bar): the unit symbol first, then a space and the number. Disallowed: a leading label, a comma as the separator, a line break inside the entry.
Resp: bar 3.5
